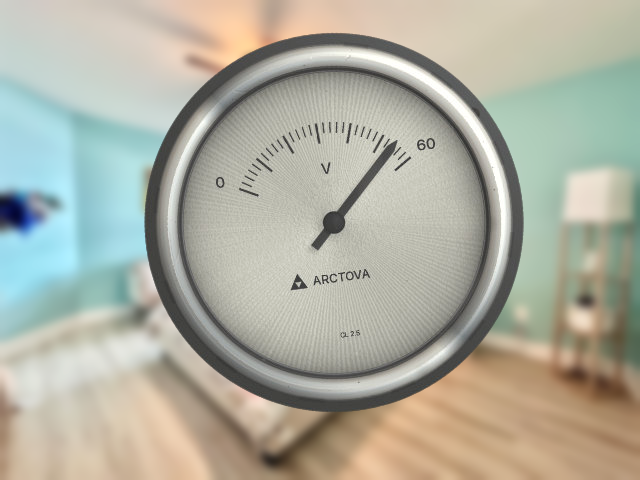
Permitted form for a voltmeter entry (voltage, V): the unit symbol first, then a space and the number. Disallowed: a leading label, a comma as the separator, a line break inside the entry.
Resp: V 54
